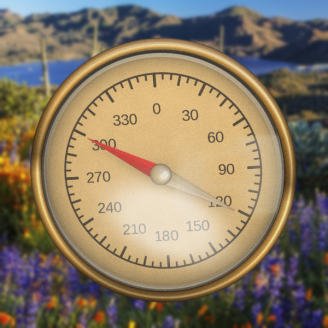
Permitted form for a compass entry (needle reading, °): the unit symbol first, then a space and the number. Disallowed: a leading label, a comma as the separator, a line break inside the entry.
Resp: ° 300
